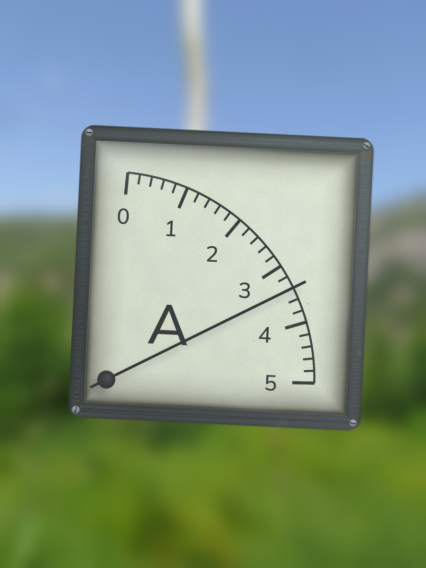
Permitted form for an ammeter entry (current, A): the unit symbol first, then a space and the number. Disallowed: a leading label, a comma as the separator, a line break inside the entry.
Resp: A 3.4
